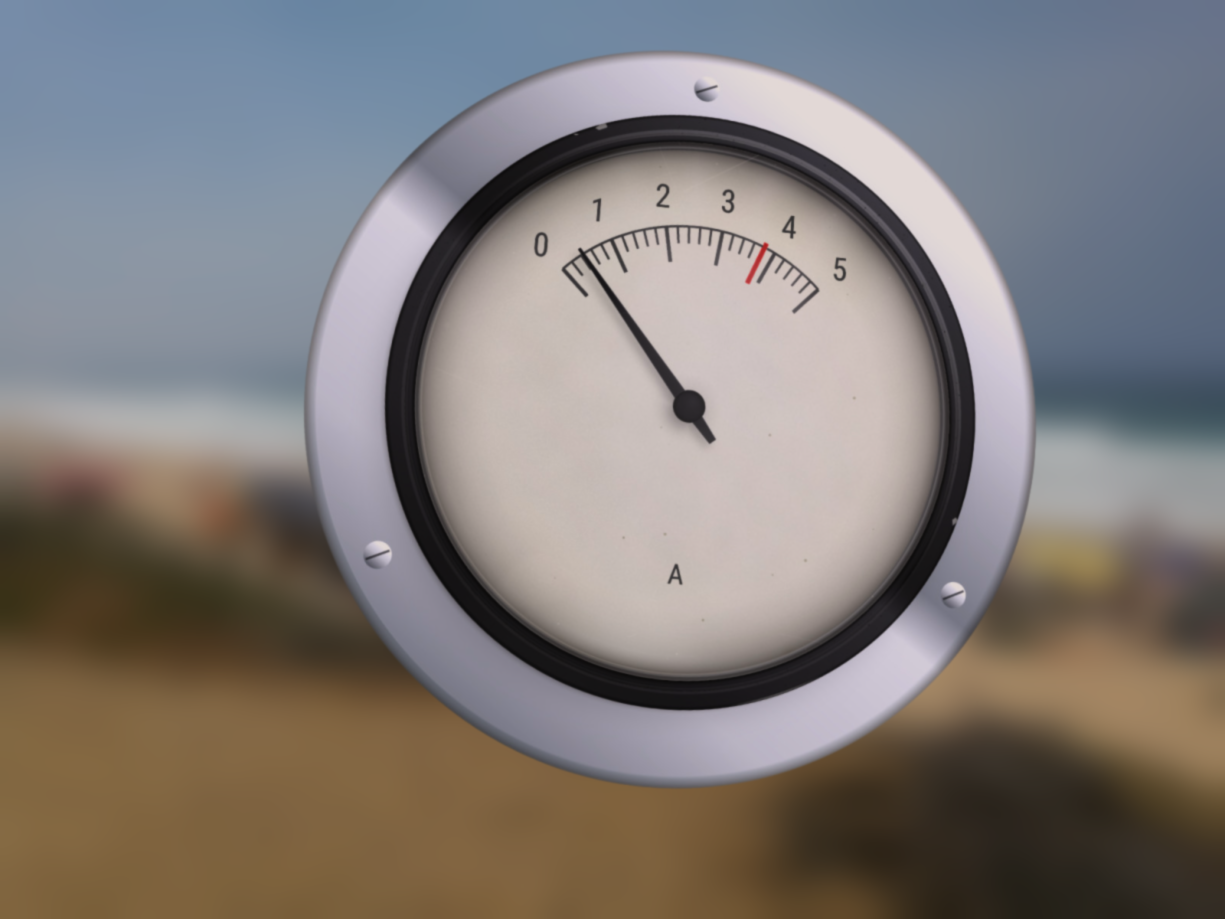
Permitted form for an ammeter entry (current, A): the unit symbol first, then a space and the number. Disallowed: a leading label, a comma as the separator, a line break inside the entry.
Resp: A 0.4
